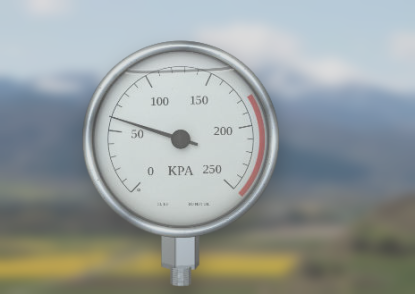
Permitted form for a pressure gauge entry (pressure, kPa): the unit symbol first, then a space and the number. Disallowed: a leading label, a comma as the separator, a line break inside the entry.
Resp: kPa 60
